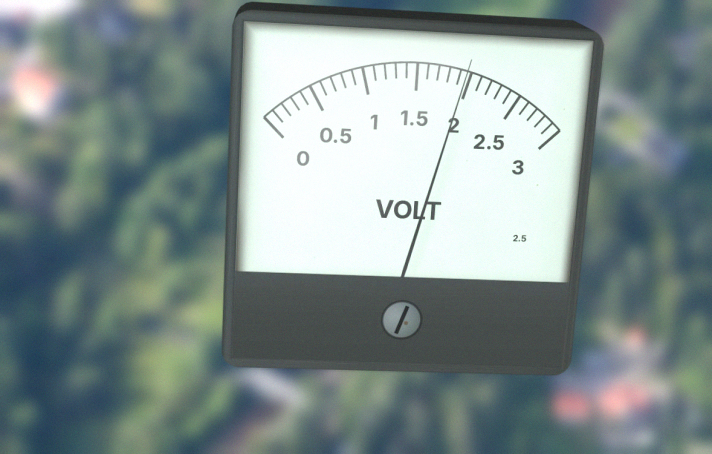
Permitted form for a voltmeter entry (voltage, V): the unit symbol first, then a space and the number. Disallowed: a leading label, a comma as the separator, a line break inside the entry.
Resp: V 1.95
